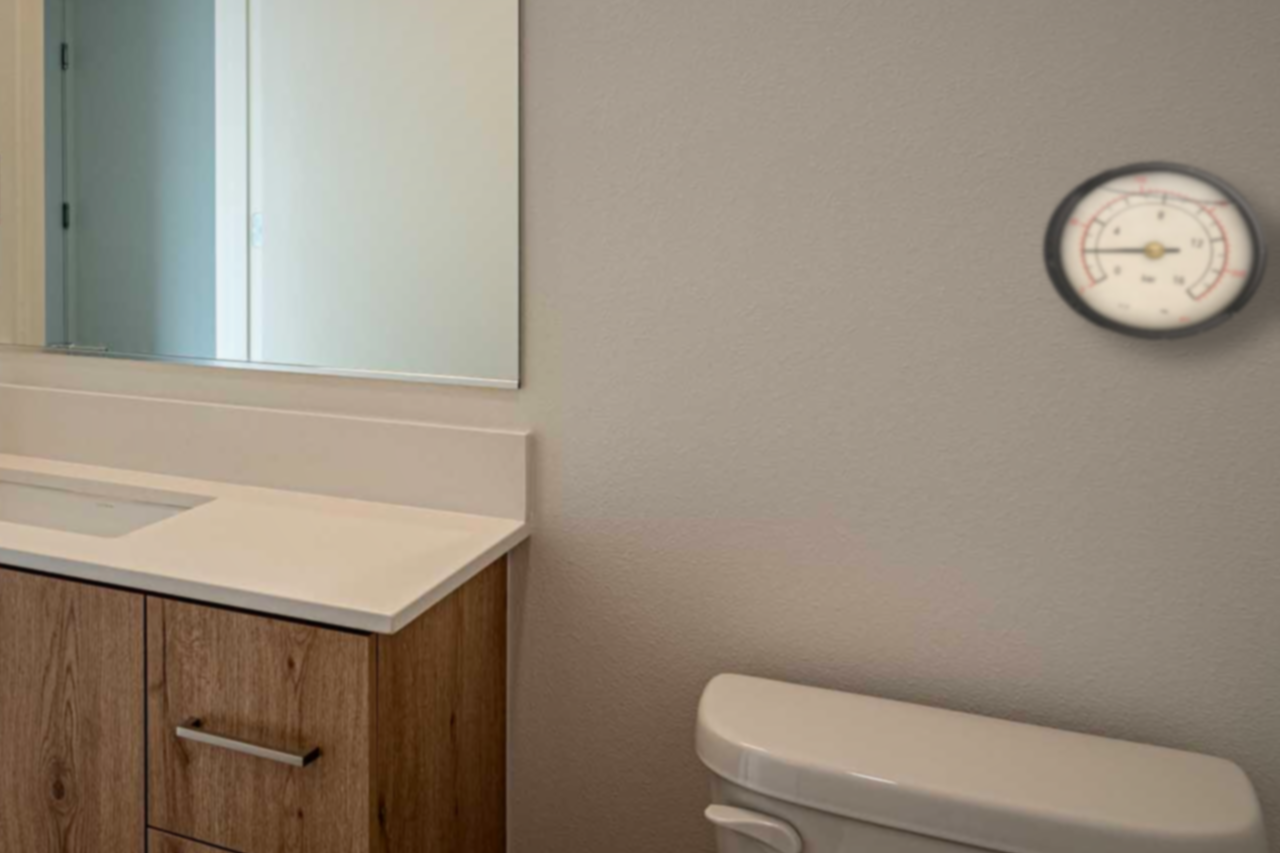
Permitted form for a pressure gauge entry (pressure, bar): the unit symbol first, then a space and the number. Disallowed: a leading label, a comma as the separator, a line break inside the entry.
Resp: bar 2
